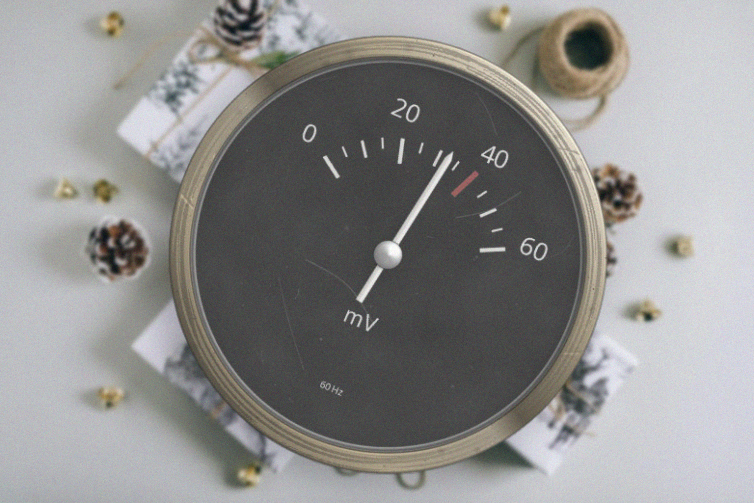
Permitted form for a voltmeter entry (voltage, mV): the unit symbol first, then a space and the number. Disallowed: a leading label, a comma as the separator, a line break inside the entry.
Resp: mV 32.5
